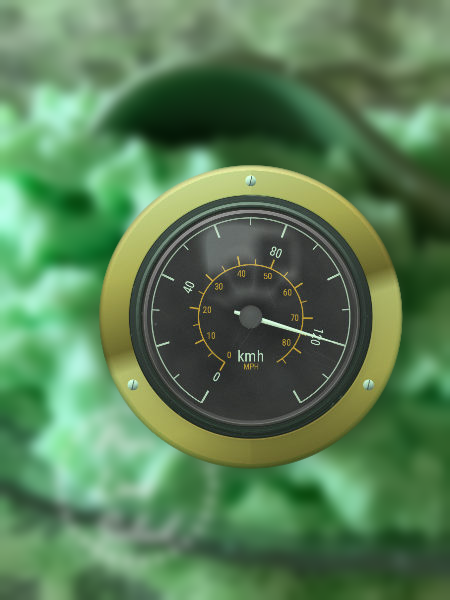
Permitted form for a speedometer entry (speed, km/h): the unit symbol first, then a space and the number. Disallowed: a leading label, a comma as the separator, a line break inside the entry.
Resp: km/h 120
